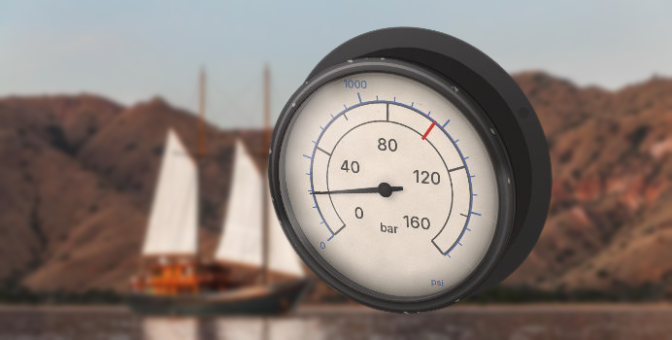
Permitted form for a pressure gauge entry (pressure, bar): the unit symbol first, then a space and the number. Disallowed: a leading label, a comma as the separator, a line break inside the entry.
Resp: bar 20
